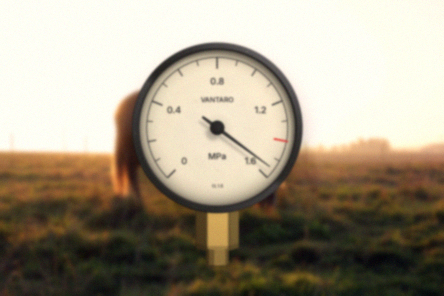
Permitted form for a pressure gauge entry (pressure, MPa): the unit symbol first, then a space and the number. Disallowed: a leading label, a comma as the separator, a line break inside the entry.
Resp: MPa 1.55
